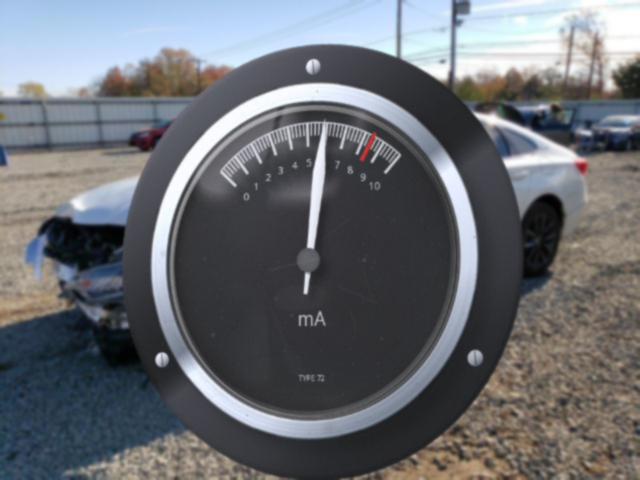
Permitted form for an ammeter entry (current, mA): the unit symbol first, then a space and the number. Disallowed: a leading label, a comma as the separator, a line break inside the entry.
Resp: mA 6
